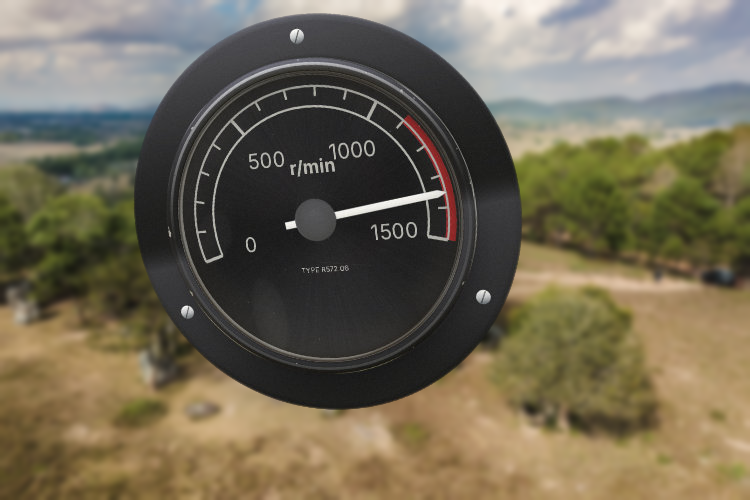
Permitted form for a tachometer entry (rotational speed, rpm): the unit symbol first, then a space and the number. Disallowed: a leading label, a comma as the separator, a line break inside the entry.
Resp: rpm 1350
